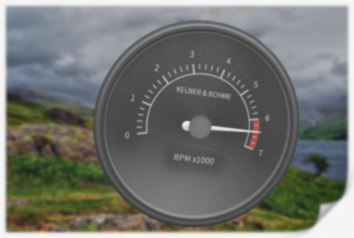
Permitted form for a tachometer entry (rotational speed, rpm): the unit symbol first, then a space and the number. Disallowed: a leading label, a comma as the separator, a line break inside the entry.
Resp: rpm 6400
